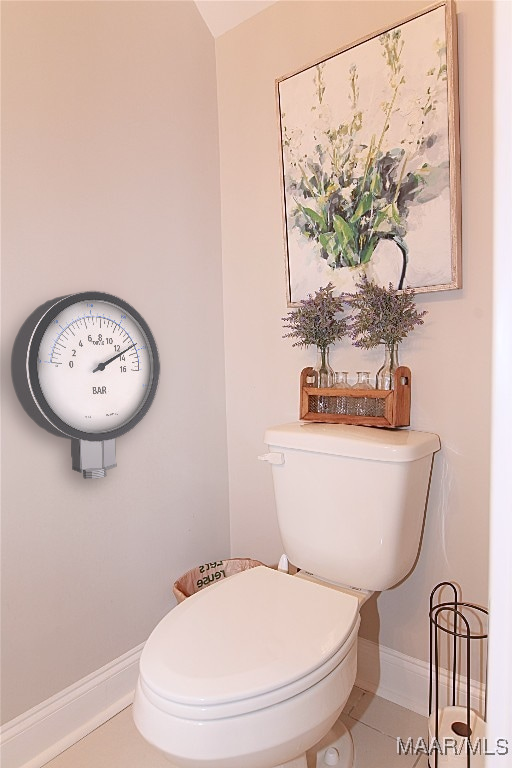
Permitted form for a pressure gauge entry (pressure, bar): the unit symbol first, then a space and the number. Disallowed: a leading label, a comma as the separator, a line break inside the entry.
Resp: bar 13
